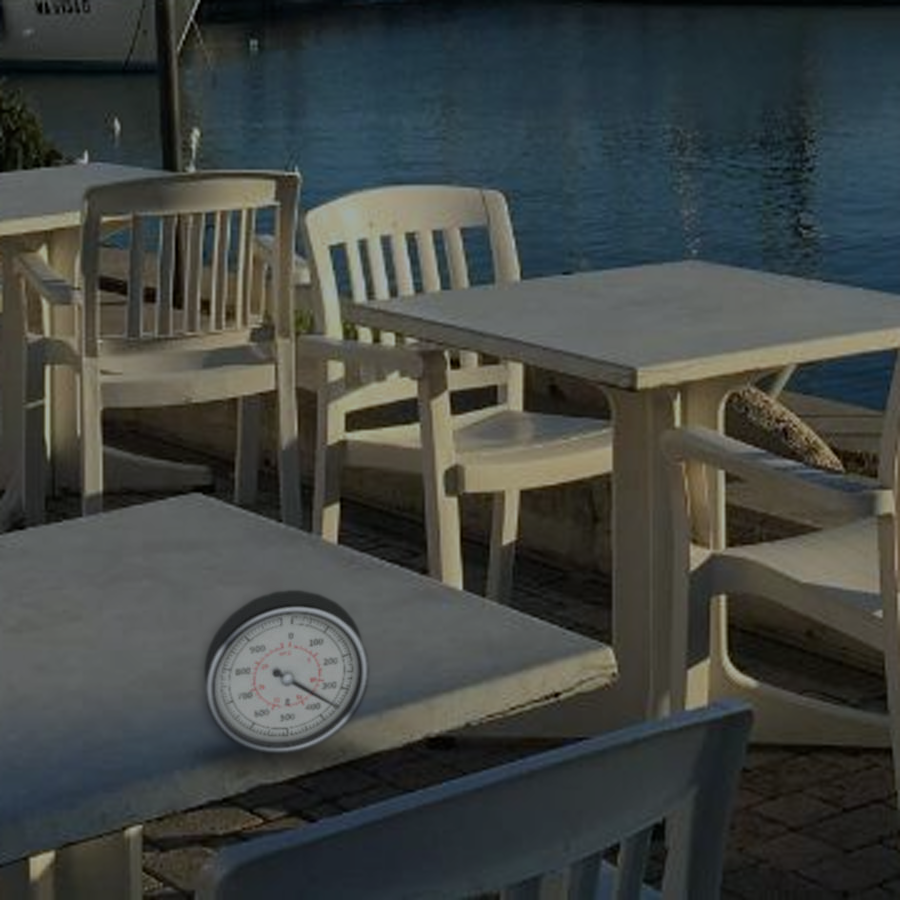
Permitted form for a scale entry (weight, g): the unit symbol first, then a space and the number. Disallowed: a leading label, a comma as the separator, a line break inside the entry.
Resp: g 350
